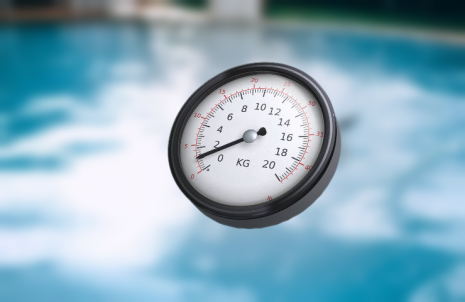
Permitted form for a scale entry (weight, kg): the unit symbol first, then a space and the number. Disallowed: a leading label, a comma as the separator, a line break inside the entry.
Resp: kg 1
